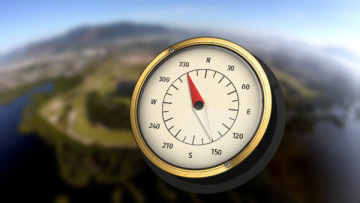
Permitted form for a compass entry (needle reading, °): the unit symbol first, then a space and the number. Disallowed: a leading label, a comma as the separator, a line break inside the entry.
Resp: ° 330
